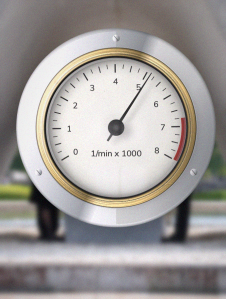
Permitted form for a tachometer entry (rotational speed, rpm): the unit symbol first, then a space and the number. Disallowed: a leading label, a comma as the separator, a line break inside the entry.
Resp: rpm 5125
